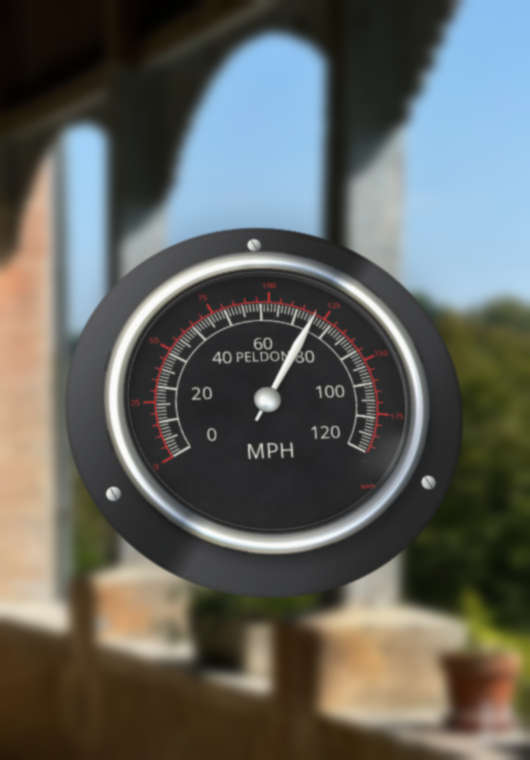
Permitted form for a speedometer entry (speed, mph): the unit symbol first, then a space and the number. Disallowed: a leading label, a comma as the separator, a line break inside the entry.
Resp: mph 75
